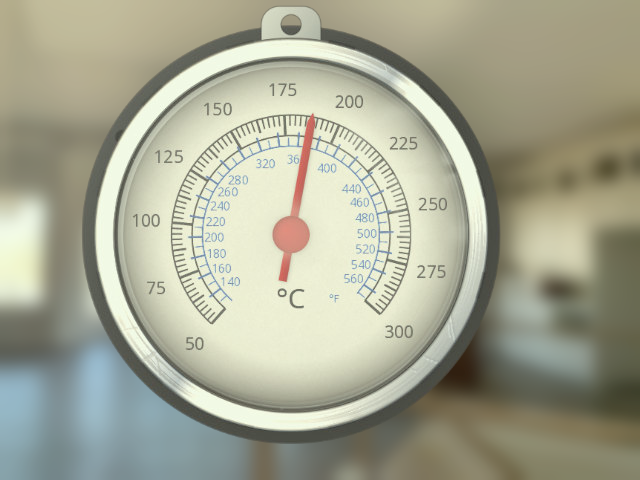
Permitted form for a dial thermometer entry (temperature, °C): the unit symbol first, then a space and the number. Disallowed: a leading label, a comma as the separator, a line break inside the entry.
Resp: °C 187.5
